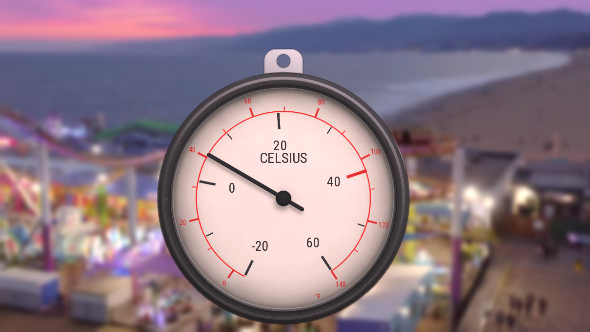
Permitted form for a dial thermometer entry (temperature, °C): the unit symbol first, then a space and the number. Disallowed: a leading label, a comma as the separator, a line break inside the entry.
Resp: °C 5
